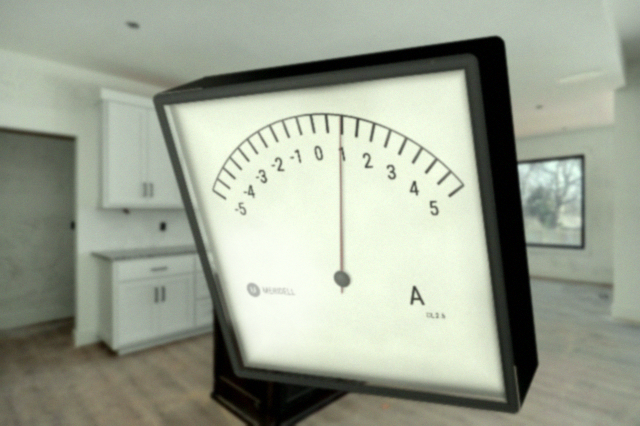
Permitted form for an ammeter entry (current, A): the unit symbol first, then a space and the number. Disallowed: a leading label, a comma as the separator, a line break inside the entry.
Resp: A 1
